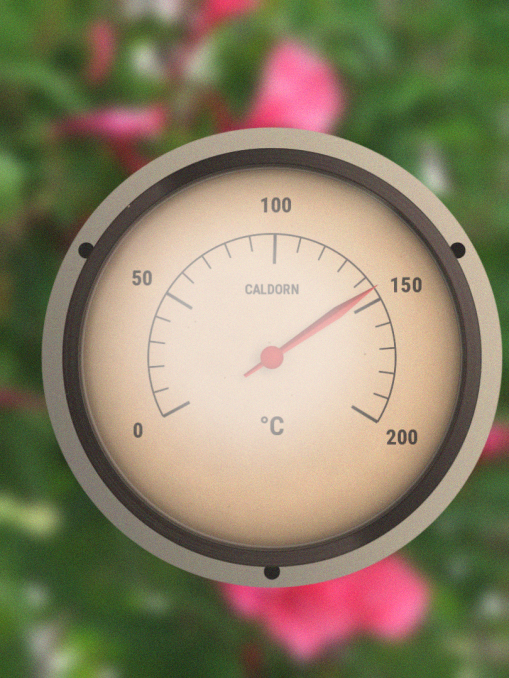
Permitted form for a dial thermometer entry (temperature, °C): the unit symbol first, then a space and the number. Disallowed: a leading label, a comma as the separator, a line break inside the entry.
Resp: °C 145
